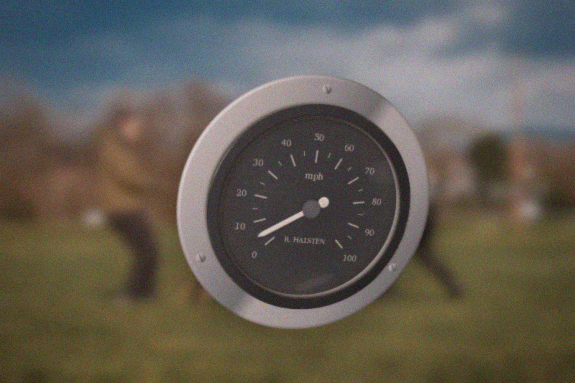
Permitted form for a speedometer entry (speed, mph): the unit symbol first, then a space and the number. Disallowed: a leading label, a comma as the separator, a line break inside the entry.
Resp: mph 5
